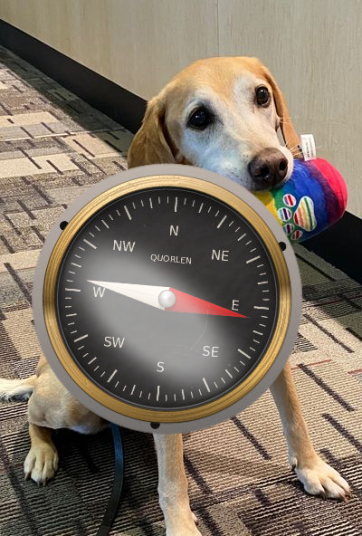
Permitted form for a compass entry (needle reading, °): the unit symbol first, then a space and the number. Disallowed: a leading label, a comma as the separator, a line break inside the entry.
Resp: ° 97.5
